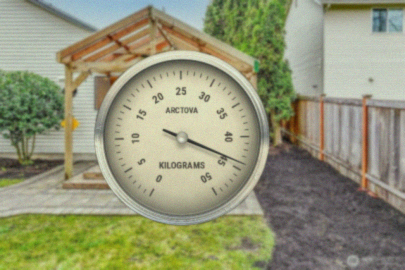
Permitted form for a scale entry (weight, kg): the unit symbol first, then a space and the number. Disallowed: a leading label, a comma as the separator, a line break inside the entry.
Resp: kg 44
